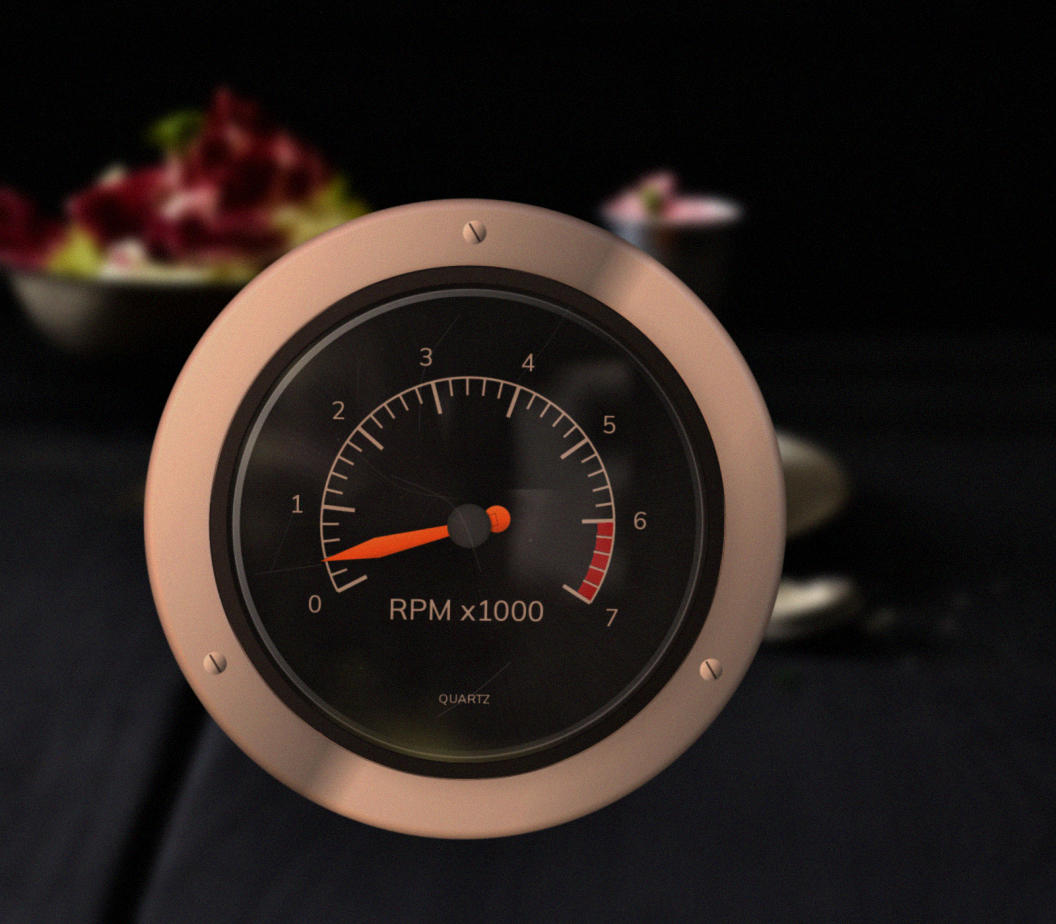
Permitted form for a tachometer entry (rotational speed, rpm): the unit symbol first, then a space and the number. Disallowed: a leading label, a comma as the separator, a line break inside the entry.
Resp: rpm 400
